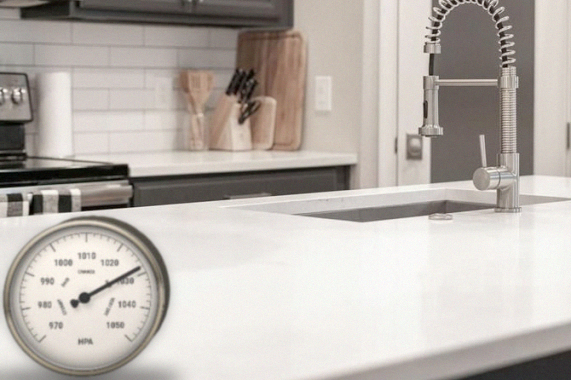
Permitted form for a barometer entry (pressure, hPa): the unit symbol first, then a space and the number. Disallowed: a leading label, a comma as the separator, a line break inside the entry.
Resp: hPa 1028
